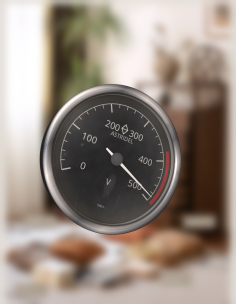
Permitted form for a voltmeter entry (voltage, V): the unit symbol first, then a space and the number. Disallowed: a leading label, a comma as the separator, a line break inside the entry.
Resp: V 490
